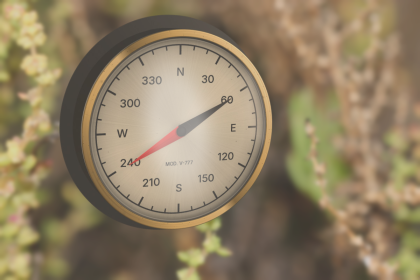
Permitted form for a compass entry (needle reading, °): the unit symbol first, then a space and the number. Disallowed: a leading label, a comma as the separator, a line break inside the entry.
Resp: ° 240
